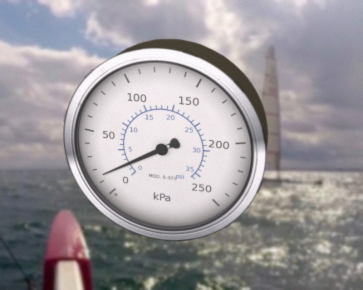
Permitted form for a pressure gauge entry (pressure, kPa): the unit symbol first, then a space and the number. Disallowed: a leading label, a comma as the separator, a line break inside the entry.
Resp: kPa 15
